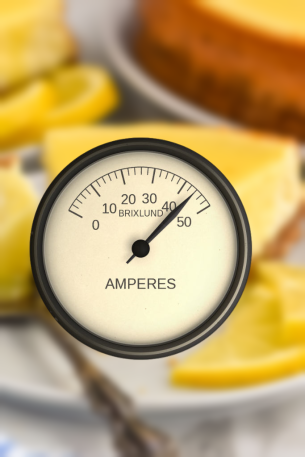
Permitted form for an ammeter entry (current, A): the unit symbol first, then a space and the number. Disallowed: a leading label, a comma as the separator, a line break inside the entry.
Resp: A 44
